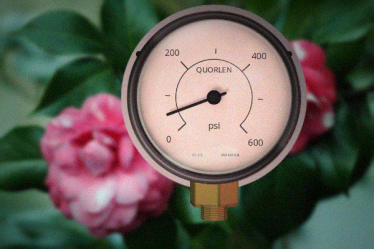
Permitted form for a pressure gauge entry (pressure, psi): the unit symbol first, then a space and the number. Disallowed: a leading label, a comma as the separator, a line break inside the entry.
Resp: psi 50
